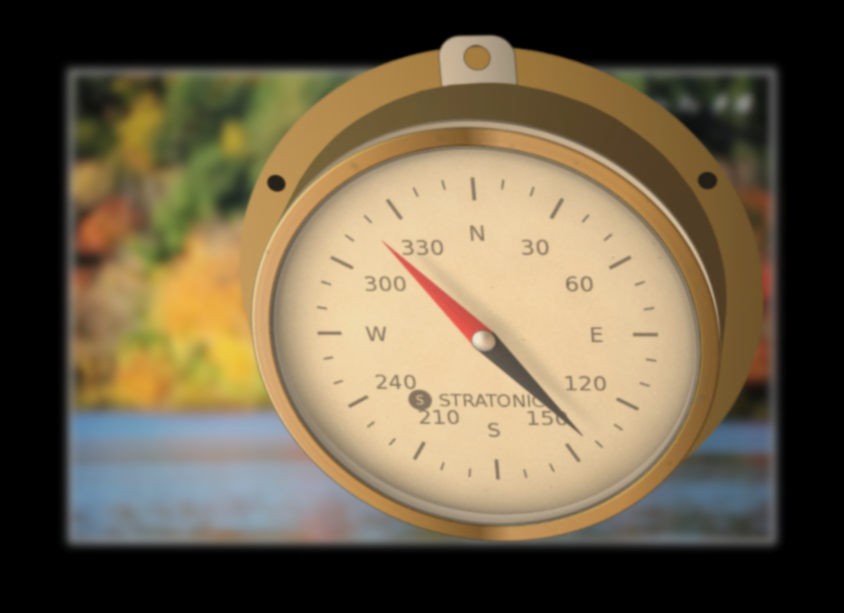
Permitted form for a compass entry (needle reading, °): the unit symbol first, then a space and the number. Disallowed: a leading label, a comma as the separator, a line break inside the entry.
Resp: ° 320
